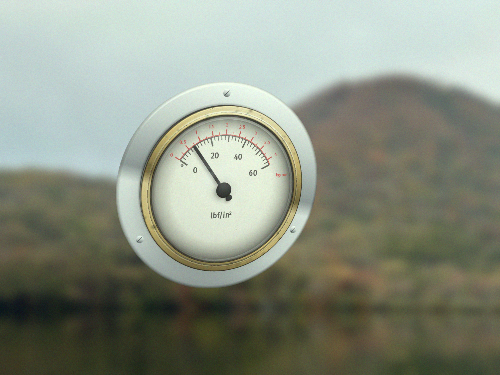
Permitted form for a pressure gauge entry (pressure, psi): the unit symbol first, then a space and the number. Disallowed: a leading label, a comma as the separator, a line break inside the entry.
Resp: psi 10
